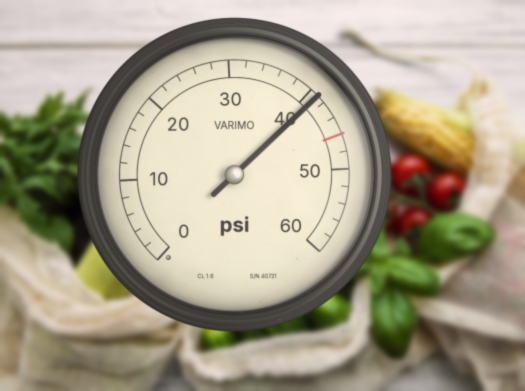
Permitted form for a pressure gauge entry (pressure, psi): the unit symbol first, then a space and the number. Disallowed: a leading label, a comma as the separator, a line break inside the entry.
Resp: psi 41
